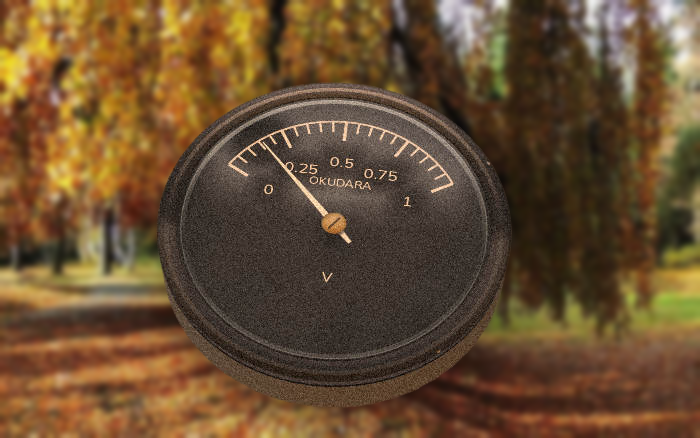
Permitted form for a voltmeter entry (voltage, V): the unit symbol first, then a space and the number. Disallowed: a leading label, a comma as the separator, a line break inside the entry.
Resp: V 0.15
